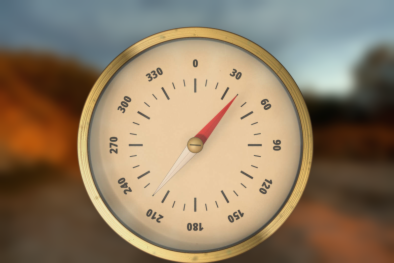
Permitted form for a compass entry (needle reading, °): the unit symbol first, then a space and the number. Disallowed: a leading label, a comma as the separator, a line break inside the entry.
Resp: ° 40
